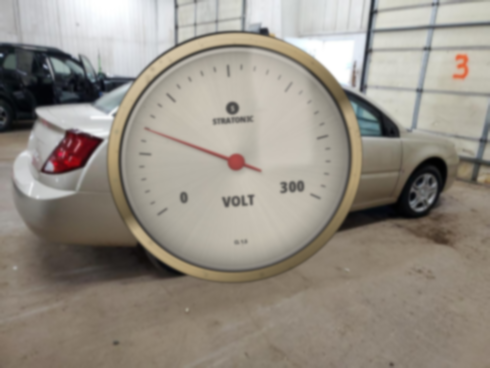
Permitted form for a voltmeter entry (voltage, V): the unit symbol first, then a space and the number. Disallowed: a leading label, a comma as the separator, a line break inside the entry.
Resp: V 70
